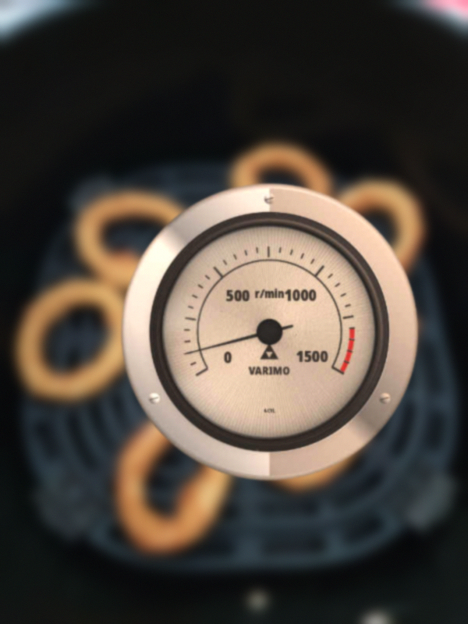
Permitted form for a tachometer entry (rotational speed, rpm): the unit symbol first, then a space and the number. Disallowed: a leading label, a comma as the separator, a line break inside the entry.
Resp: rpm 100
